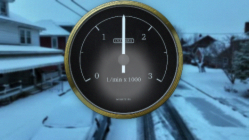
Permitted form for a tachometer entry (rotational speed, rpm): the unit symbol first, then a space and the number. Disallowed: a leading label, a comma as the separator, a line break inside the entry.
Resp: rpm 1500
